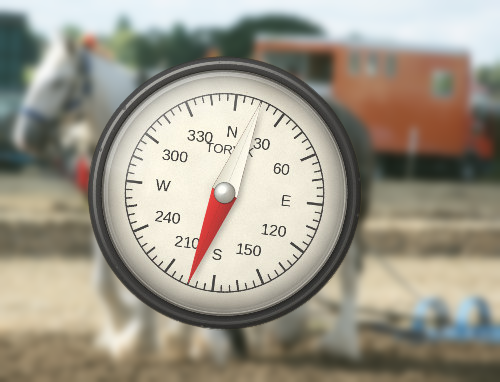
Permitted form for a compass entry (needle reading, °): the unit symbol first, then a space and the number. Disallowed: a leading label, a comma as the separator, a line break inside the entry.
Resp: ° 195
